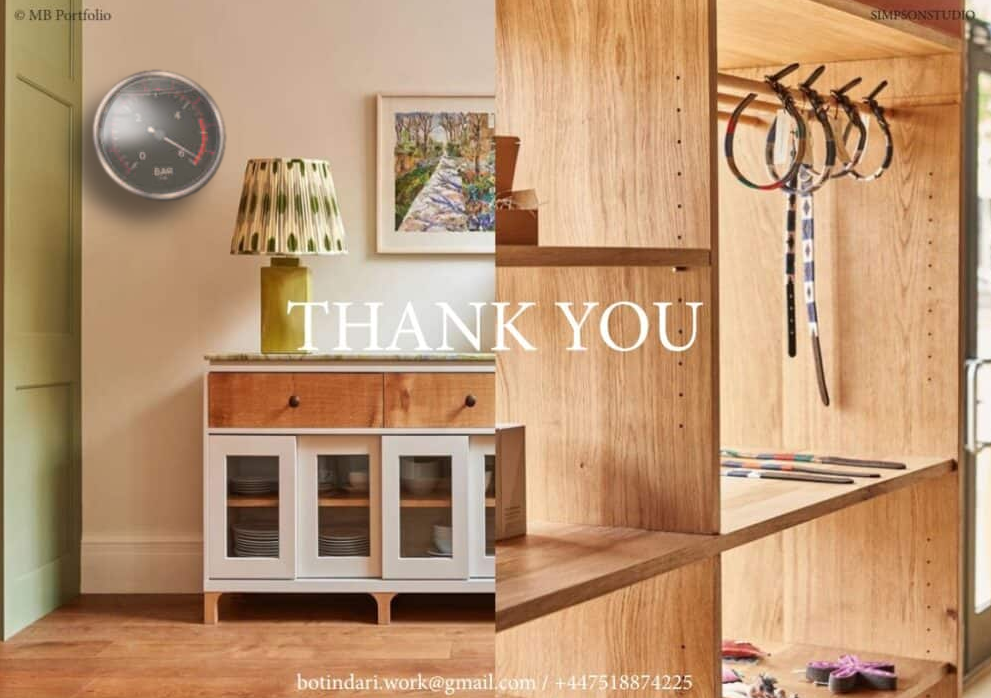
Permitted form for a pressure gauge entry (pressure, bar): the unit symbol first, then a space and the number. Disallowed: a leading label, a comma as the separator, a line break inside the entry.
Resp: bar 5.8
